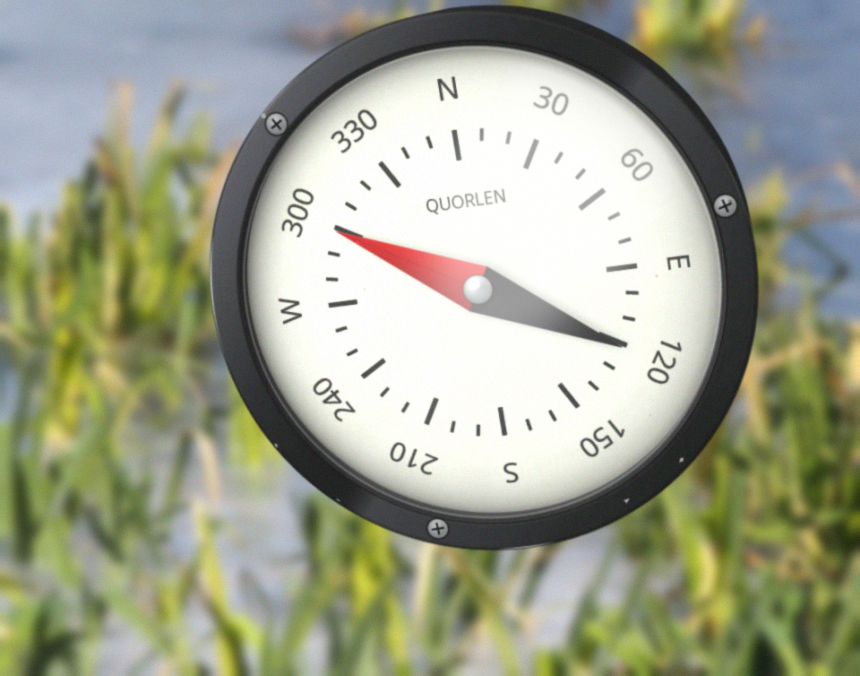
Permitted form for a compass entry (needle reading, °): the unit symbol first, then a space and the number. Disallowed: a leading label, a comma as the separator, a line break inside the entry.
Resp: ° 300
